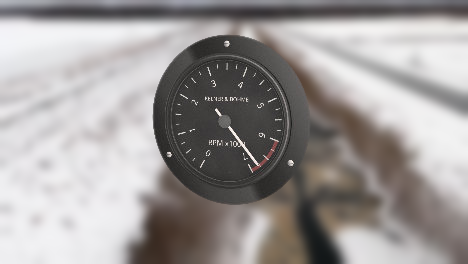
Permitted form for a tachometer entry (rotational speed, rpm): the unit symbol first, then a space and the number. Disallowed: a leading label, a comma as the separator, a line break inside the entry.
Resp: rpm 6750
